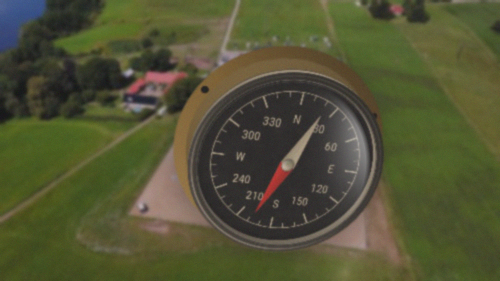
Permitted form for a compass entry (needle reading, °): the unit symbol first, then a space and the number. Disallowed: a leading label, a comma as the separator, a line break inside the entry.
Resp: ° 200
